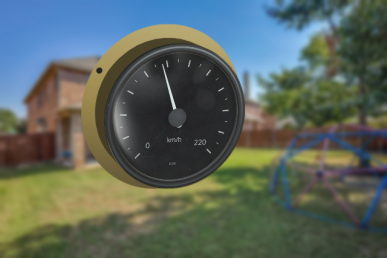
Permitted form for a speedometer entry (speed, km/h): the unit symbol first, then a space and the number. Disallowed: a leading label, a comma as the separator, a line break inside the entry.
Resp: km/h 95
